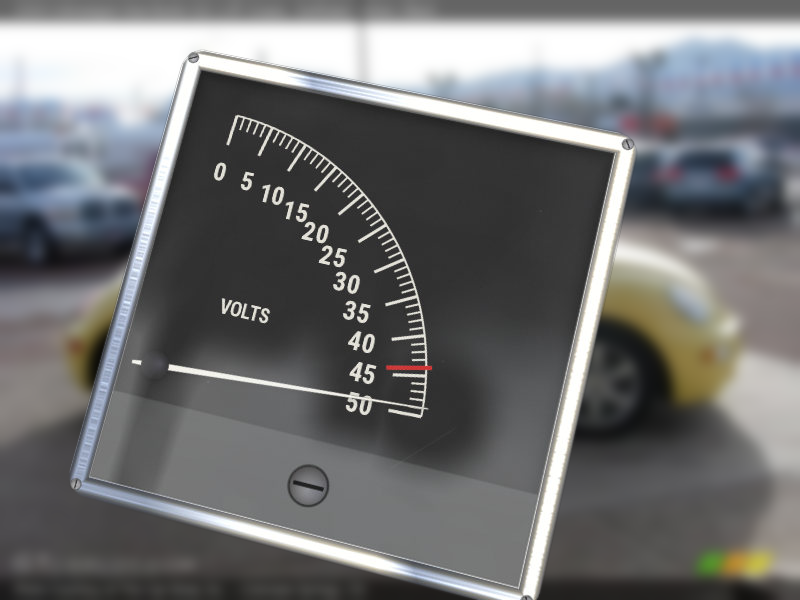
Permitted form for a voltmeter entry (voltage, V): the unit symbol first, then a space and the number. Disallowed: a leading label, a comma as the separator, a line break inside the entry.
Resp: V 49
